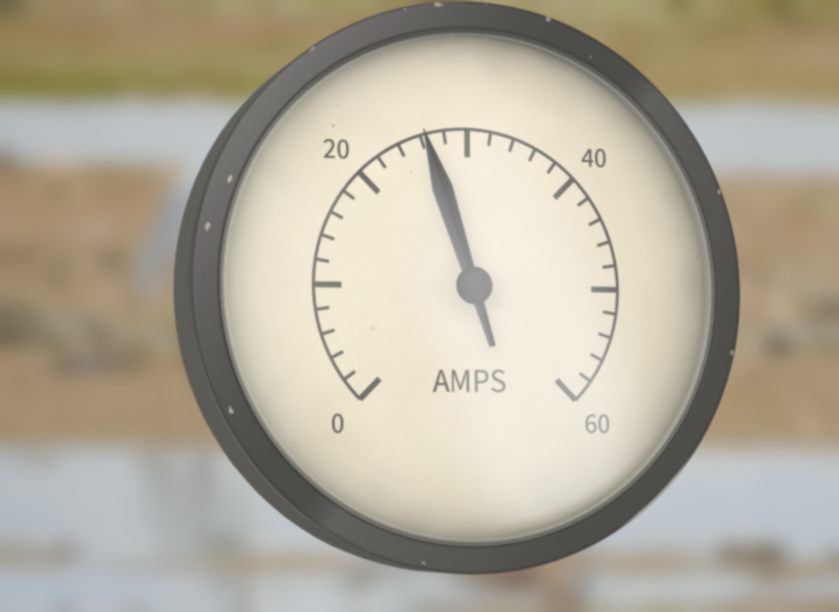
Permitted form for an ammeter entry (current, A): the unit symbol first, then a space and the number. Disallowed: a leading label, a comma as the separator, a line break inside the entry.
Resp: A 26
